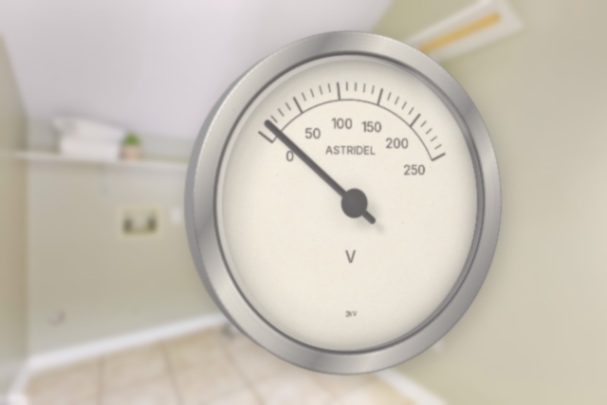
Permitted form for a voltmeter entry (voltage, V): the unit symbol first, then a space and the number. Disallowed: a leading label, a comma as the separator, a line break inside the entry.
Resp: V 10
